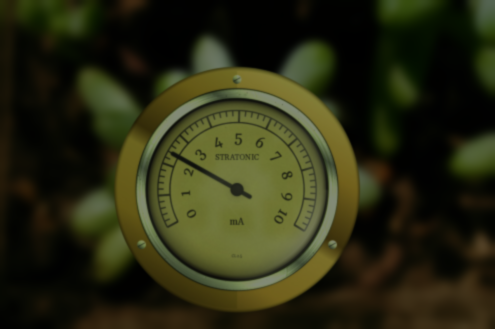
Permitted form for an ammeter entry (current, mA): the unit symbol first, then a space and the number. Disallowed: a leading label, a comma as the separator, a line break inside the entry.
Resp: mA 2.4
